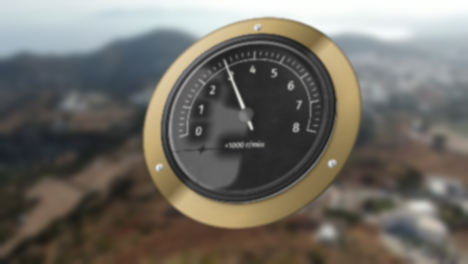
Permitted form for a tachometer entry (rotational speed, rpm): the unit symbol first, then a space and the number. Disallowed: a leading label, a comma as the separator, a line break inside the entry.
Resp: rpm 3000
